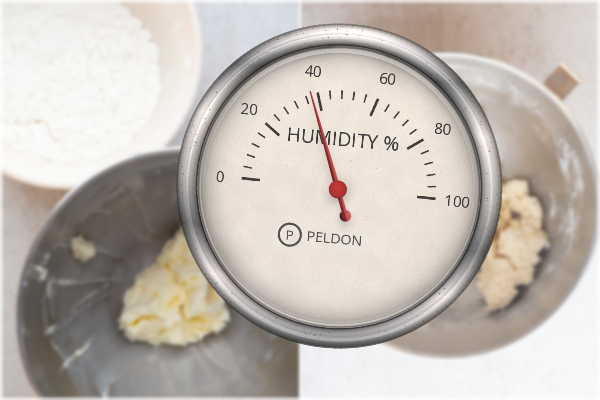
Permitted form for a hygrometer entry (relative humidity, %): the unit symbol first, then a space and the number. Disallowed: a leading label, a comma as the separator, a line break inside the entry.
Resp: % 38
